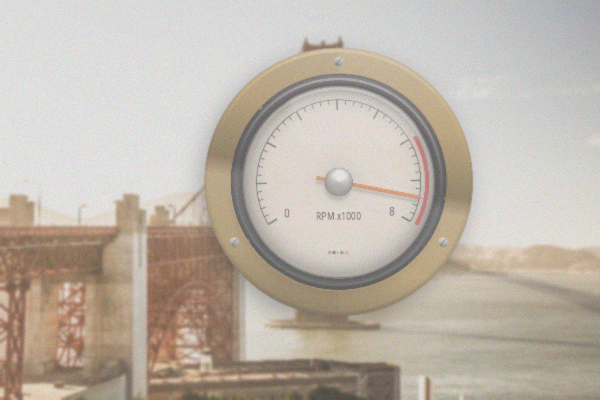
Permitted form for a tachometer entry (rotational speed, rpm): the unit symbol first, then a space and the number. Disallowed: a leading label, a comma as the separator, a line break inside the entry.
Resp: rpm 7400
